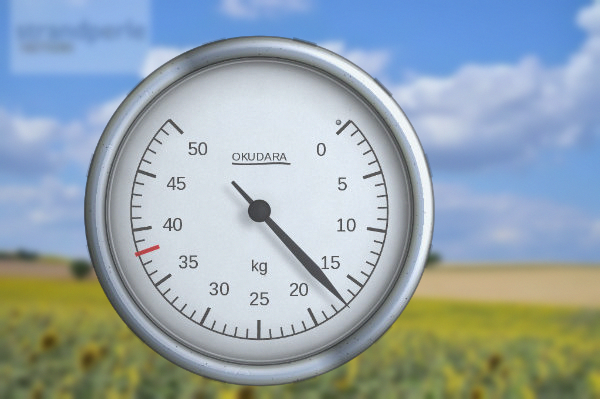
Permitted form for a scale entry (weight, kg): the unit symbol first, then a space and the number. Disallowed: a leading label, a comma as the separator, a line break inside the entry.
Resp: kg 17
